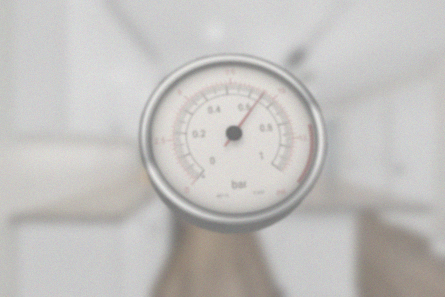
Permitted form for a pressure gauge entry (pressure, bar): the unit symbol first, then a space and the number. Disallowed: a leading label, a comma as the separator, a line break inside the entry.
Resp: bar 0.65
